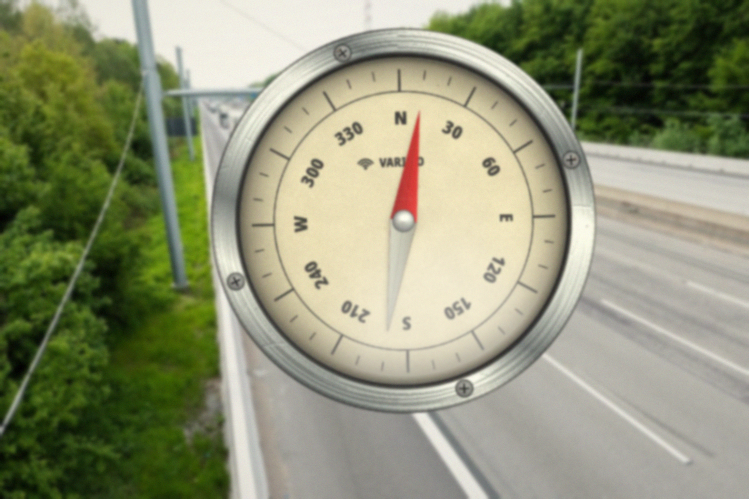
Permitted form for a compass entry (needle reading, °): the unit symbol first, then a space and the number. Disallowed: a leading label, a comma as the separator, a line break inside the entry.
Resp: ° 10
